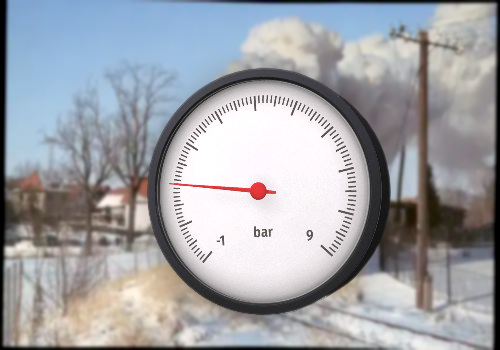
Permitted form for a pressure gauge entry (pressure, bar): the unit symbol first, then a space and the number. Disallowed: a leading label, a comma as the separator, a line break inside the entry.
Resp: bar 1
